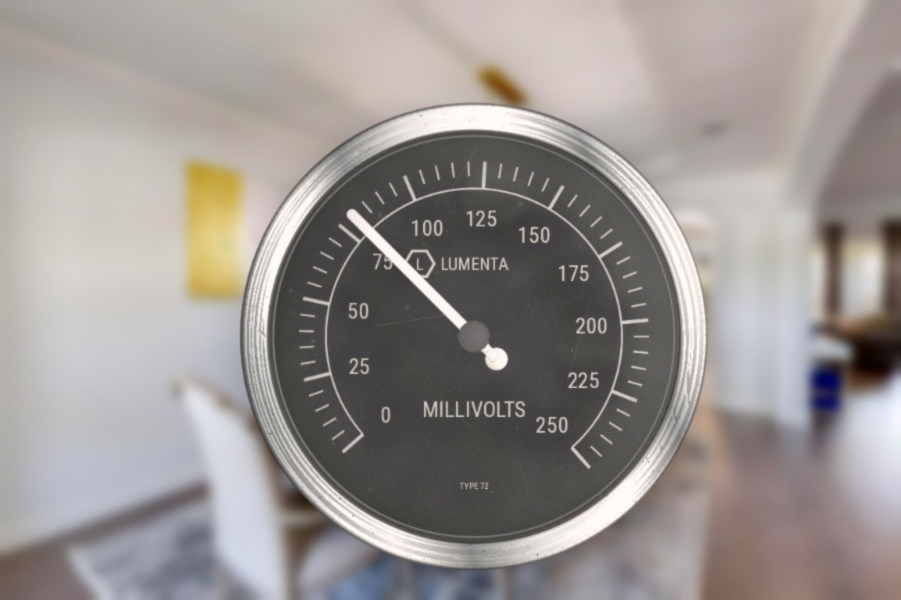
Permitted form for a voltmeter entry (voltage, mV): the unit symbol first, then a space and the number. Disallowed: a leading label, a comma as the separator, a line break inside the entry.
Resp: mV 80
